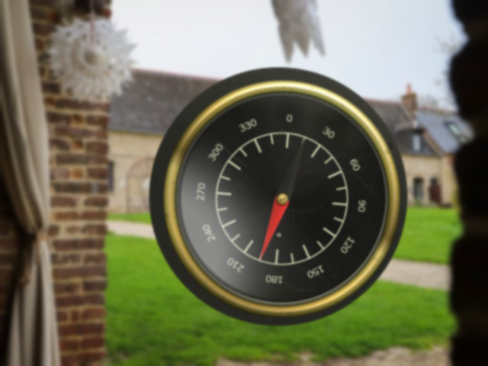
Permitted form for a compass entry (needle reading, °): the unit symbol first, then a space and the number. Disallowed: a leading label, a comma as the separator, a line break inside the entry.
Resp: ° 195
